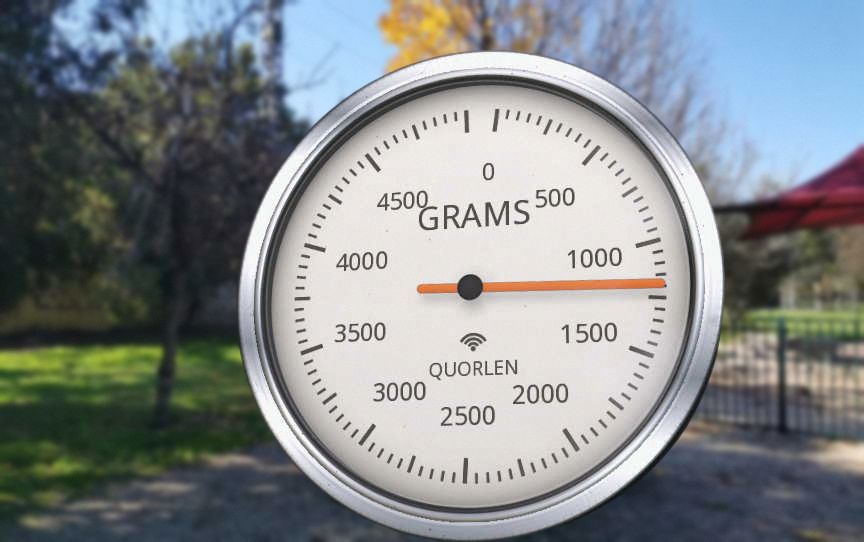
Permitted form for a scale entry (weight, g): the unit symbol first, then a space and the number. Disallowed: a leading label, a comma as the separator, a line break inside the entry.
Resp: g 1200
